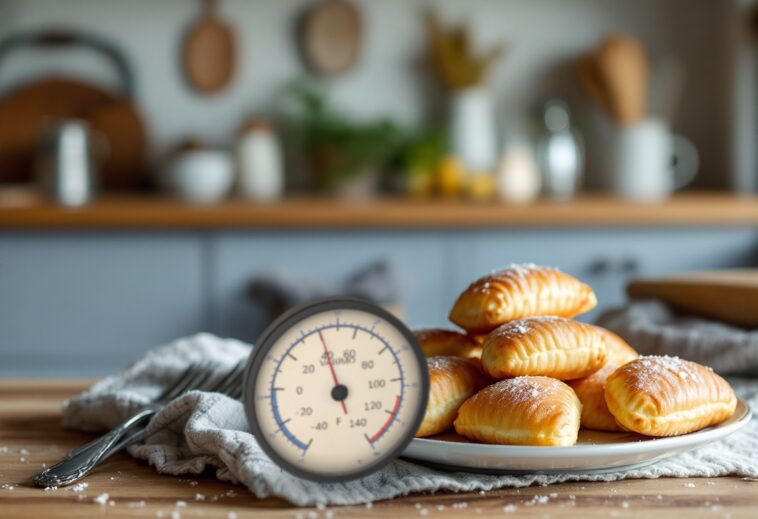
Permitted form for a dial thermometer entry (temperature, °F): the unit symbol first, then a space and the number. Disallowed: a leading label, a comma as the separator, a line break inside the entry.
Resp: °F 40
